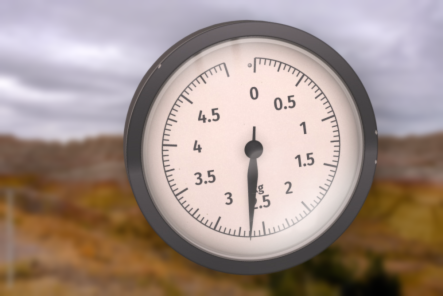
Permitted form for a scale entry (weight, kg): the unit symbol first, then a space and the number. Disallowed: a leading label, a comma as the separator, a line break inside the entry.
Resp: kg 2.65
